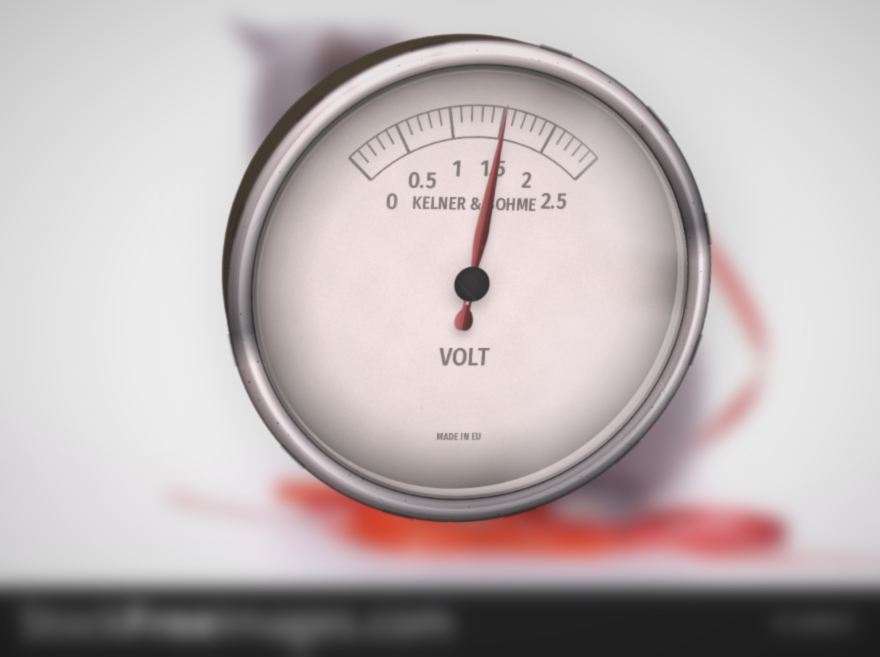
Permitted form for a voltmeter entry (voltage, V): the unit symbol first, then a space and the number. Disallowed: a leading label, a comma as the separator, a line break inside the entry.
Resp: V 1.5
